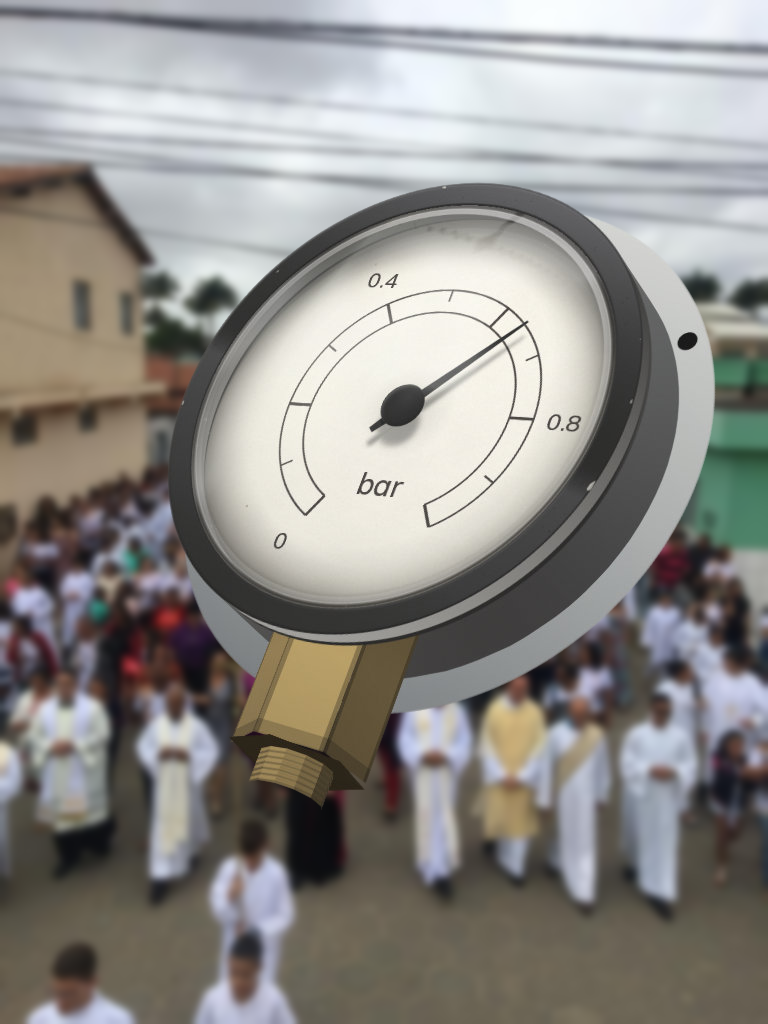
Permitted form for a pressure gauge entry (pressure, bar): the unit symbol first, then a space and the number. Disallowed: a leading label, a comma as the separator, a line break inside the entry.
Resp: bar 0.65
